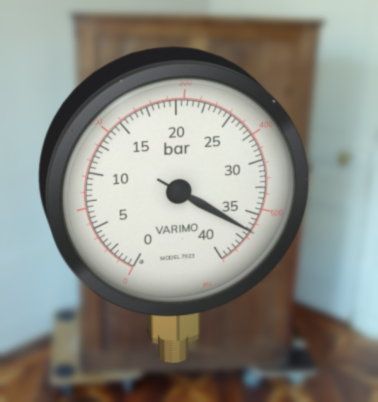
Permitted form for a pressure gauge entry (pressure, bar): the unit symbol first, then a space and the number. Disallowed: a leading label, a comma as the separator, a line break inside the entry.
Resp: bar 36.5
